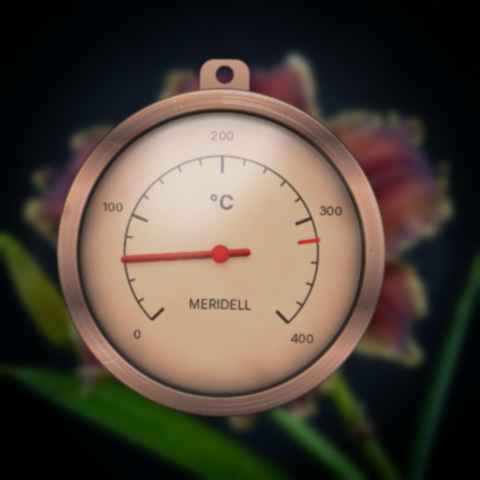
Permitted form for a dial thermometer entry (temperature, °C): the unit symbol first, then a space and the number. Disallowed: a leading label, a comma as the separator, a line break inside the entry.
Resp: °C 60
